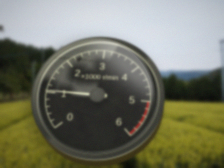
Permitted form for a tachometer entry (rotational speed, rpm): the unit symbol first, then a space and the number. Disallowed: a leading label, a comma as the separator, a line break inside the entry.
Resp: rpm 1000
